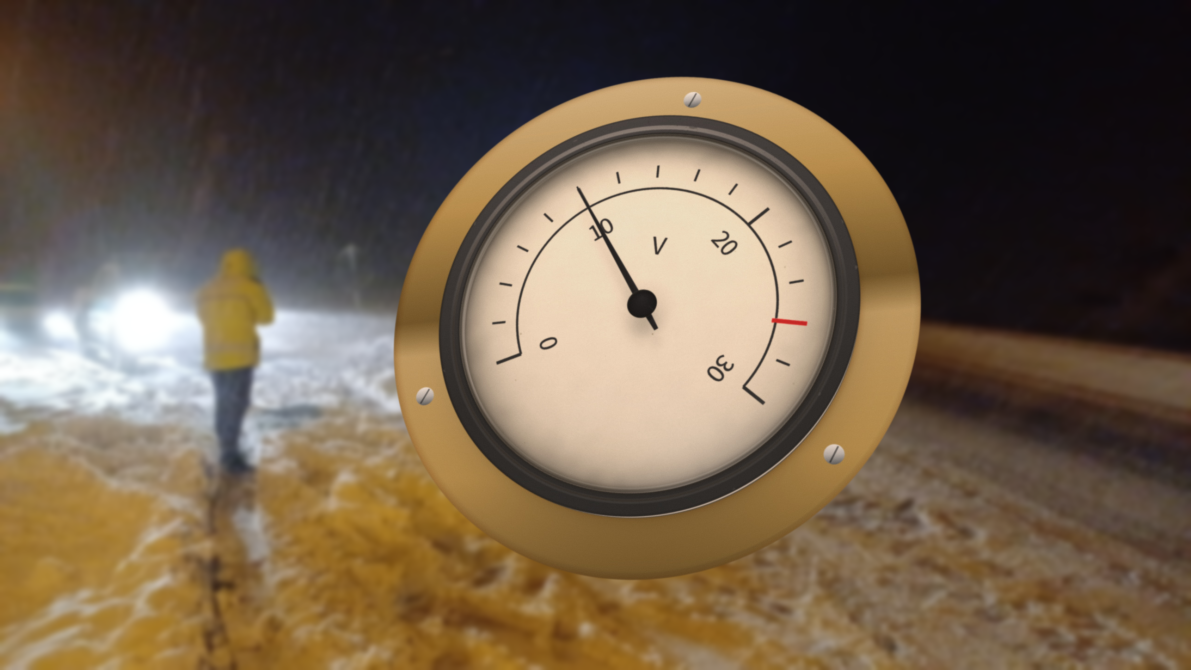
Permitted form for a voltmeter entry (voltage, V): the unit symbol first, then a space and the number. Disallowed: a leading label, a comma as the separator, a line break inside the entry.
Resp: V 10
